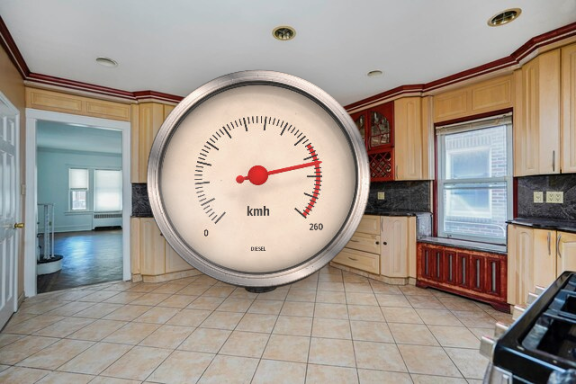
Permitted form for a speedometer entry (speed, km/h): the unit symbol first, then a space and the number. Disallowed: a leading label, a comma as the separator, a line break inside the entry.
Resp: km/h 208
